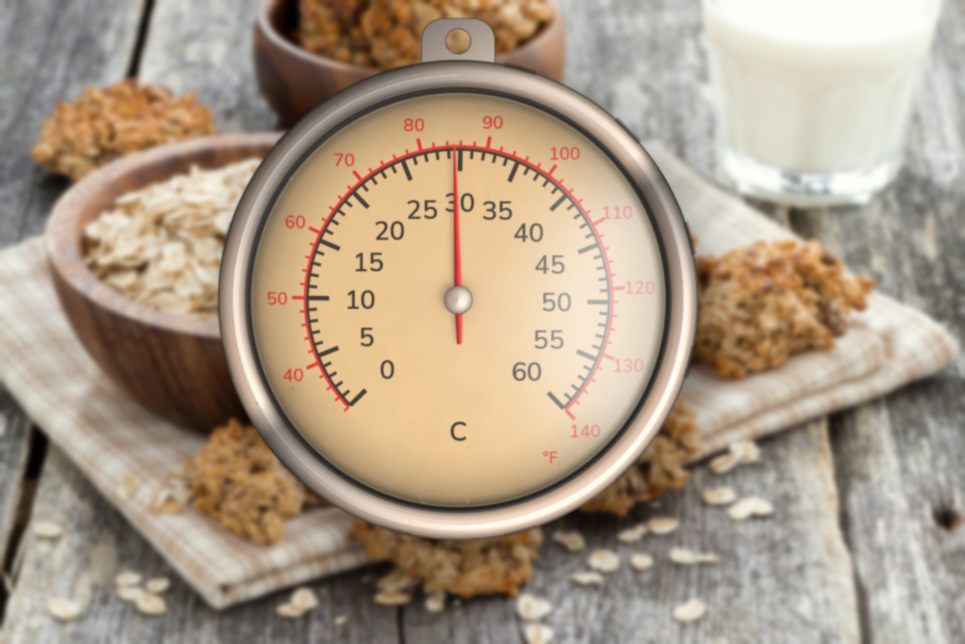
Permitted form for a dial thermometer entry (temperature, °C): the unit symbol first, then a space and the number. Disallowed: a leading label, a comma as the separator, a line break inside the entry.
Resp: °C 29.5
